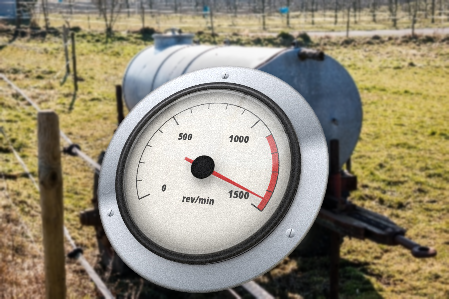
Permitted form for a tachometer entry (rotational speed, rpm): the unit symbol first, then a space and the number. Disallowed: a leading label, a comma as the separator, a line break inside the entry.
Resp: rpm 1450
